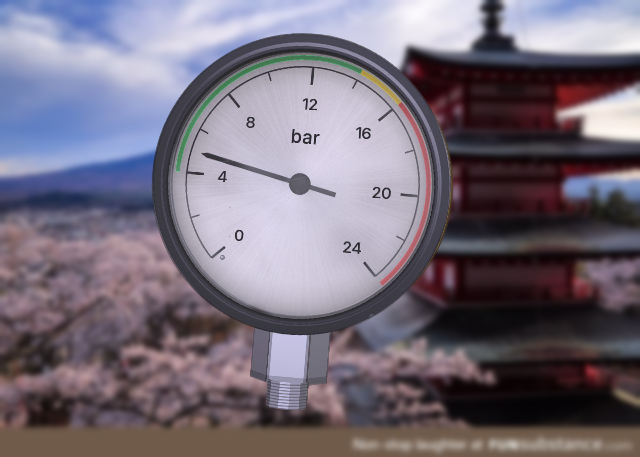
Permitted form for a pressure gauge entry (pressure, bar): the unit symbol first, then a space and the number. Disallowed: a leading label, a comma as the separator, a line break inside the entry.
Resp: bar 5
